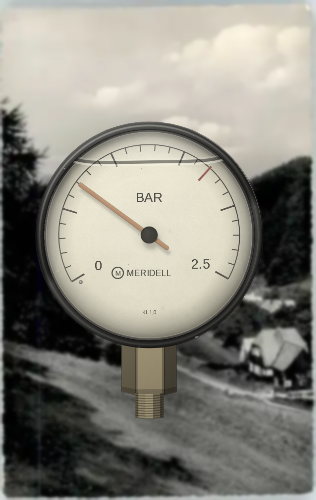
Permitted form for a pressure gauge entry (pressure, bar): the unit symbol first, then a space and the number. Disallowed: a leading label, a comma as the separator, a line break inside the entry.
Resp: bar 0.7
